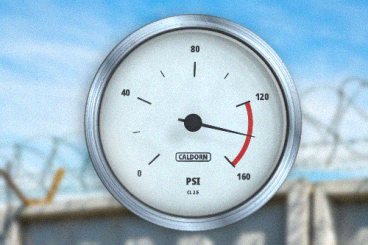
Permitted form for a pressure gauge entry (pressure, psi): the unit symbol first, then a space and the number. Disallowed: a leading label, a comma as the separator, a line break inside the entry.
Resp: psi 140
